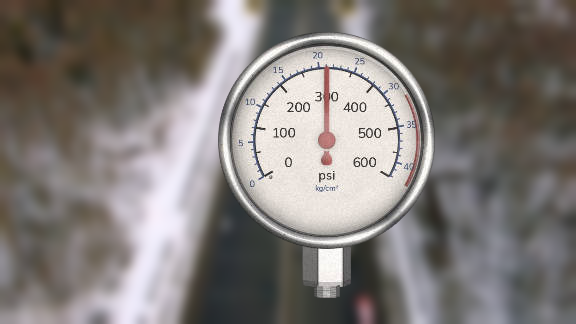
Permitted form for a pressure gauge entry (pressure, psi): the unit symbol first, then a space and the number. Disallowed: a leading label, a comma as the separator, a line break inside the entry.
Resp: psi 300
